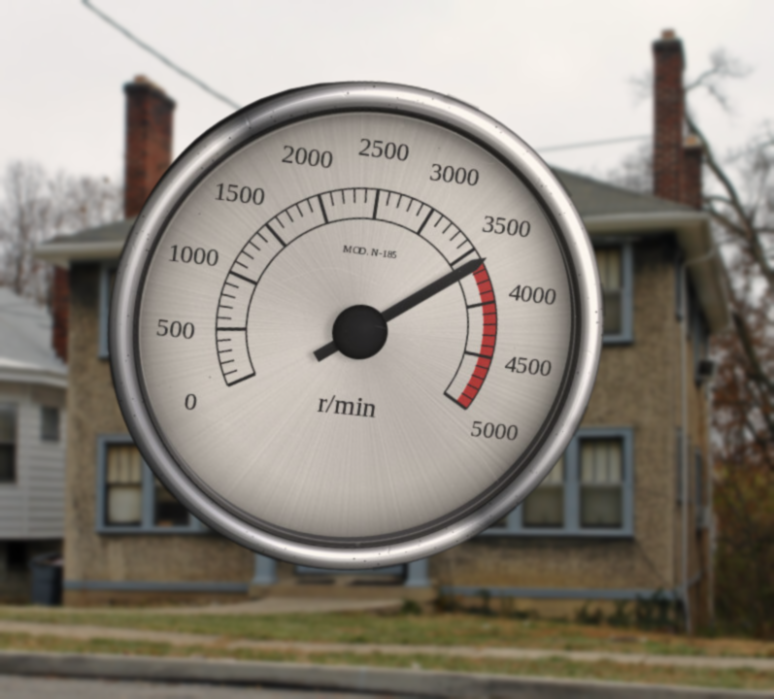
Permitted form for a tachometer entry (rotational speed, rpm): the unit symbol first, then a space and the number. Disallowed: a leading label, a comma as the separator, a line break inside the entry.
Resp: rpm 3600
